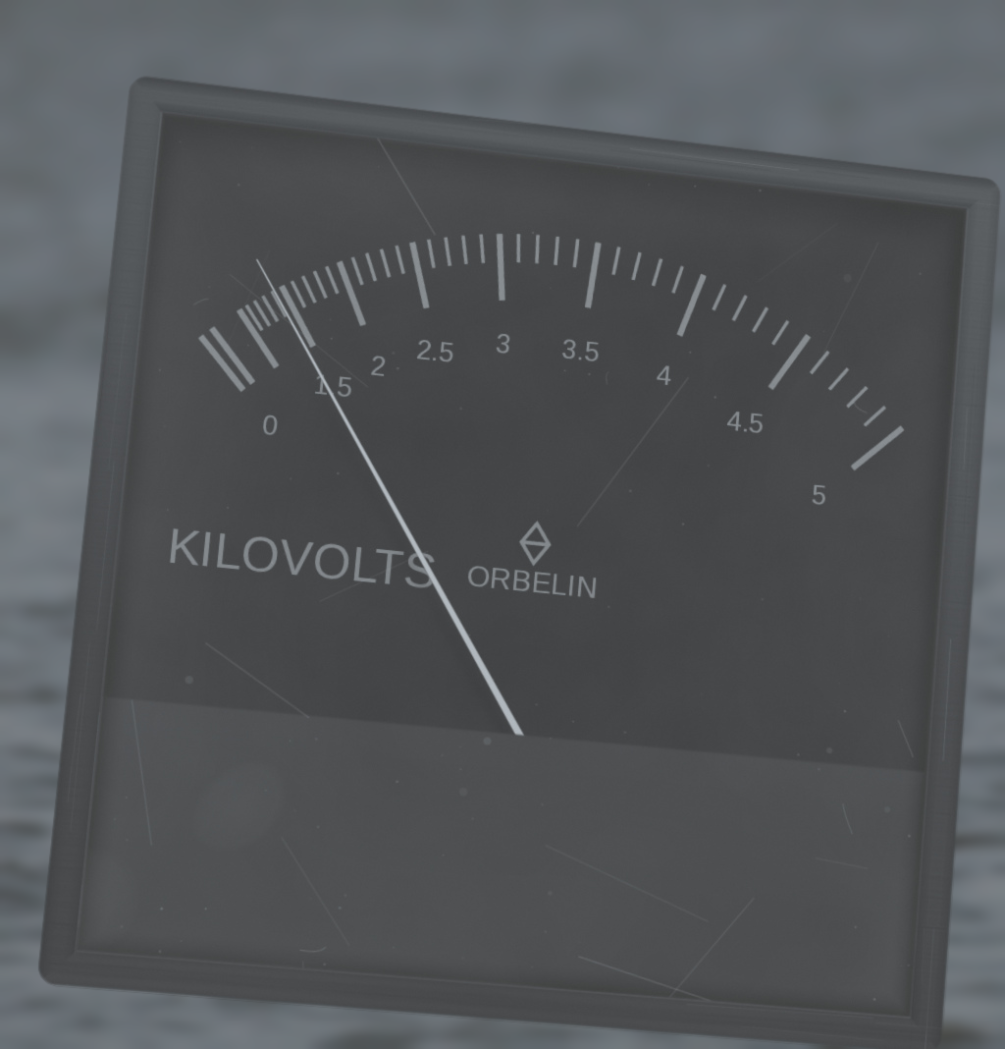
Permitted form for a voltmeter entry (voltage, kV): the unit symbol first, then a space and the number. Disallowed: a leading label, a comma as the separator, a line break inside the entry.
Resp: kV 1.4
